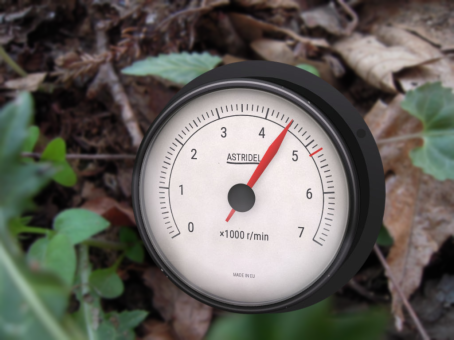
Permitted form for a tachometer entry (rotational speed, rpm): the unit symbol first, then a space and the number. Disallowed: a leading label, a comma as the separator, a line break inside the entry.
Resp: rpm 4500
